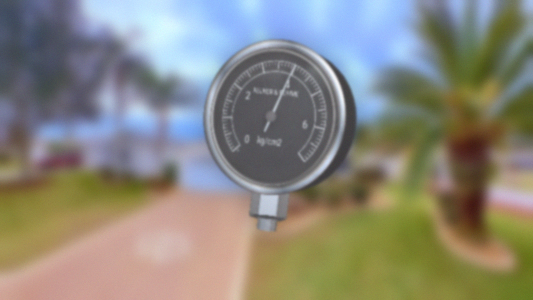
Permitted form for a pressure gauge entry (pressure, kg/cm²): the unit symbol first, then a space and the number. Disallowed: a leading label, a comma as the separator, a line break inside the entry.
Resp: kg/cm² 4
